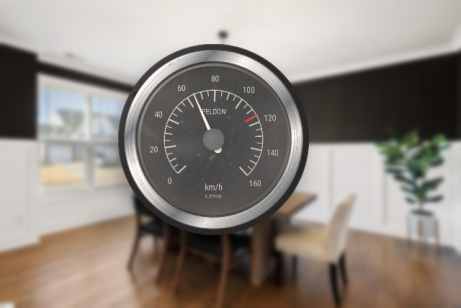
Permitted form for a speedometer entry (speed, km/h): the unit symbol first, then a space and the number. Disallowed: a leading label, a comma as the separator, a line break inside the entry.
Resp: km/h 65
